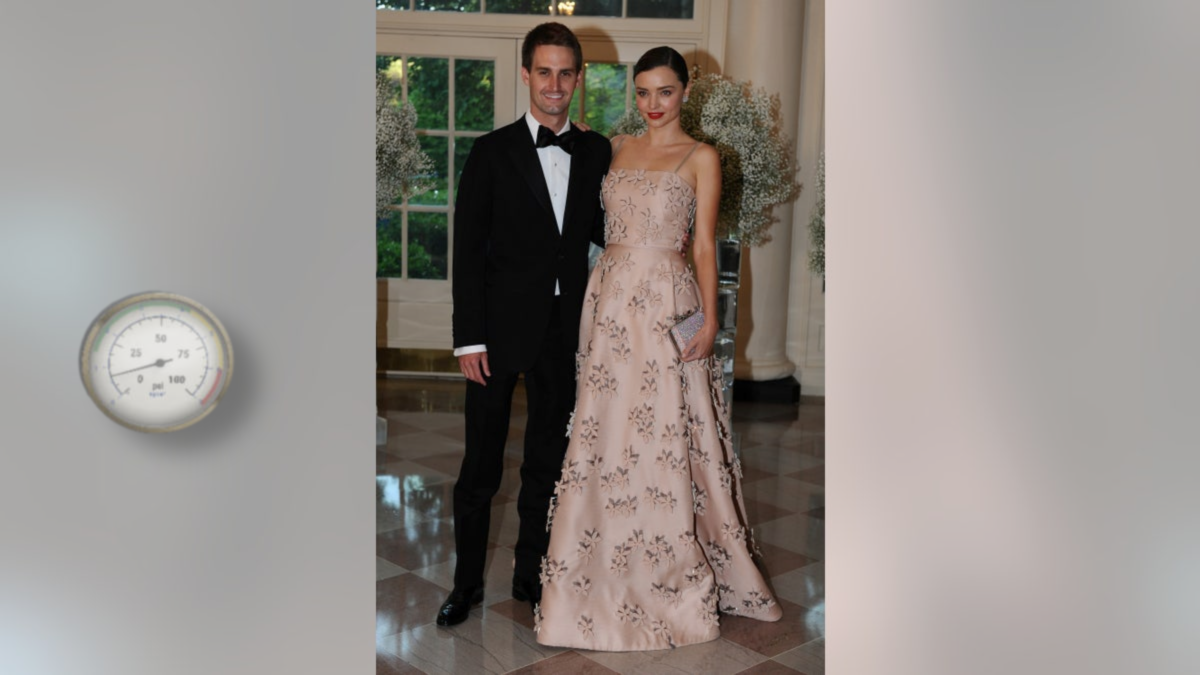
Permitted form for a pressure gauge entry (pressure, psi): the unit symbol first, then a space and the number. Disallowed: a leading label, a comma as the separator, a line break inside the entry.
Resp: psi 10
